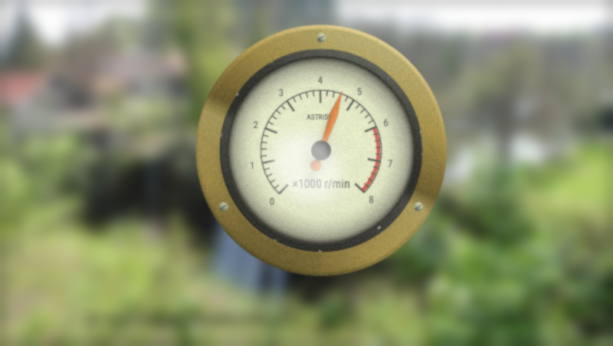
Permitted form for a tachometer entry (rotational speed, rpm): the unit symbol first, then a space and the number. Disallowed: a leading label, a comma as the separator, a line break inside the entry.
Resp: rpm 4600
